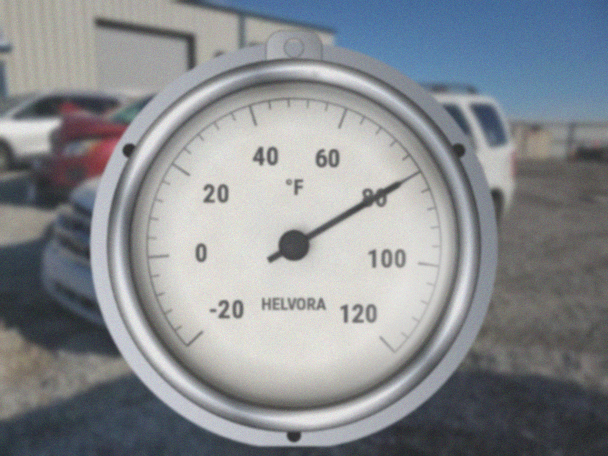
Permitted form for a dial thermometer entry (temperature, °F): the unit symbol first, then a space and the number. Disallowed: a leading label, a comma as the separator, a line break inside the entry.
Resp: °F 80
